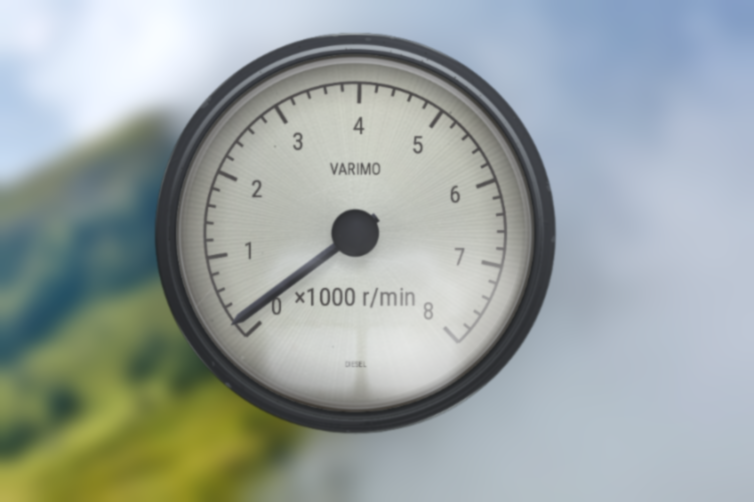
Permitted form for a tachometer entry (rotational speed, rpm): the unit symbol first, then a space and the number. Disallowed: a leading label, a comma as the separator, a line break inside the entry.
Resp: rpm 200
